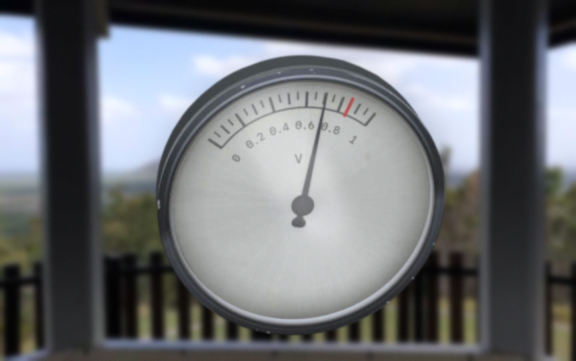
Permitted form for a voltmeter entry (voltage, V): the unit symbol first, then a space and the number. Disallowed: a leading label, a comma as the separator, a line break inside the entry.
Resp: V 0.7
